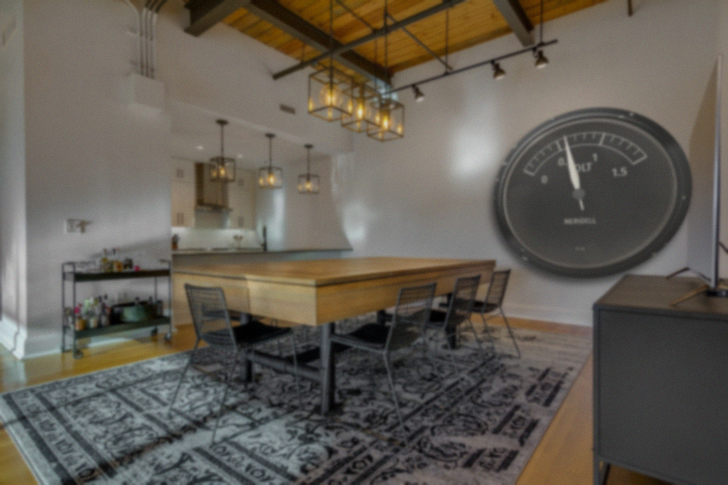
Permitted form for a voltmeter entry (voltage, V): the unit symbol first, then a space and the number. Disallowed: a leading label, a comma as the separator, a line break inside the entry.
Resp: V 0.6
